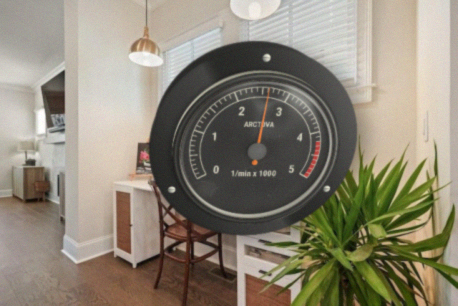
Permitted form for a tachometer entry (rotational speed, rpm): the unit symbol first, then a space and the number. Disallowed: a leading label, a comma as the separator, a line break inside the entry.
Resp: rpm 2600
